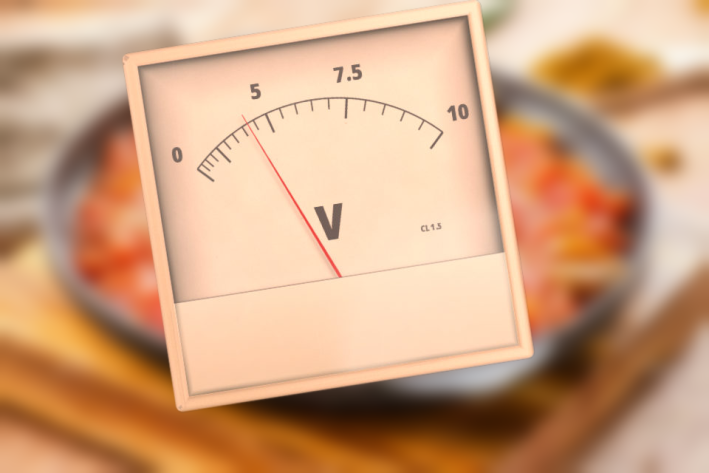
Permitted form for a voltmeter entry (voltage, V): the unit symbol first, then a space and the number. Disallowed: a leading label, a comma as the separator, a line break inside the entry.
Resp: V 4.25
